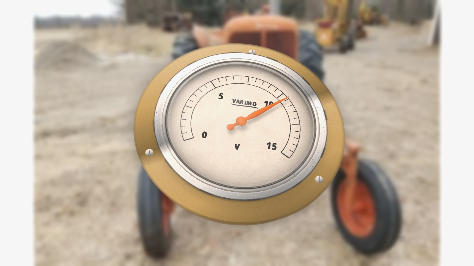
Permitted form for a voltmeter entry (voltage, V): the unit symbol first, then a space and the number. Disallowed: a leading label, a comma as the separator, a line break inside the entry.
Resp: V 10.5
